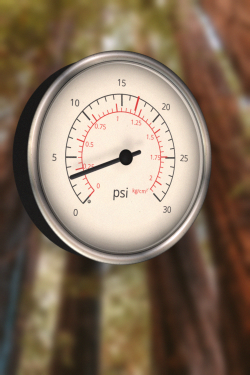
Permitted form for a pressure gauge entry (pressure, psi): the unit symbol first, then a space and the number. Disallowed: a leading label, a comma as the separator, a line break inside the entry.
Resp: psi 3
